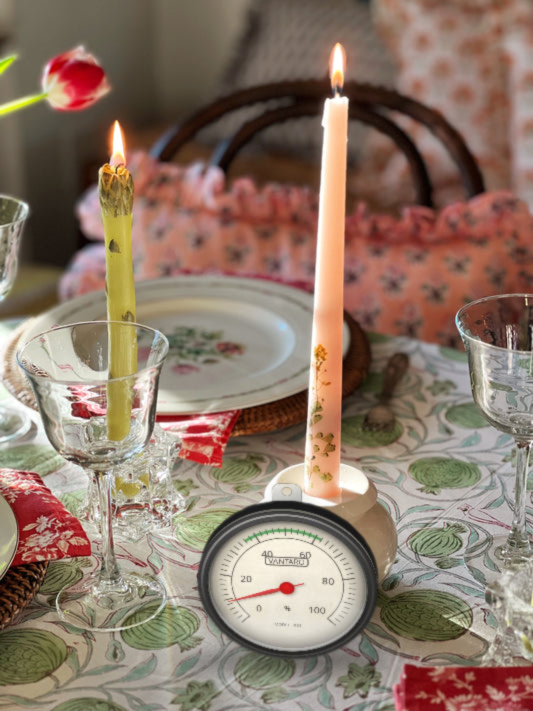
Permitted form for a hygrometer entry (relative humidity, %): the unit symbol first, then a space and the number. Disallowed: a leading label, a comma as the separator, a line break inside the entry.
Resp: % 10
